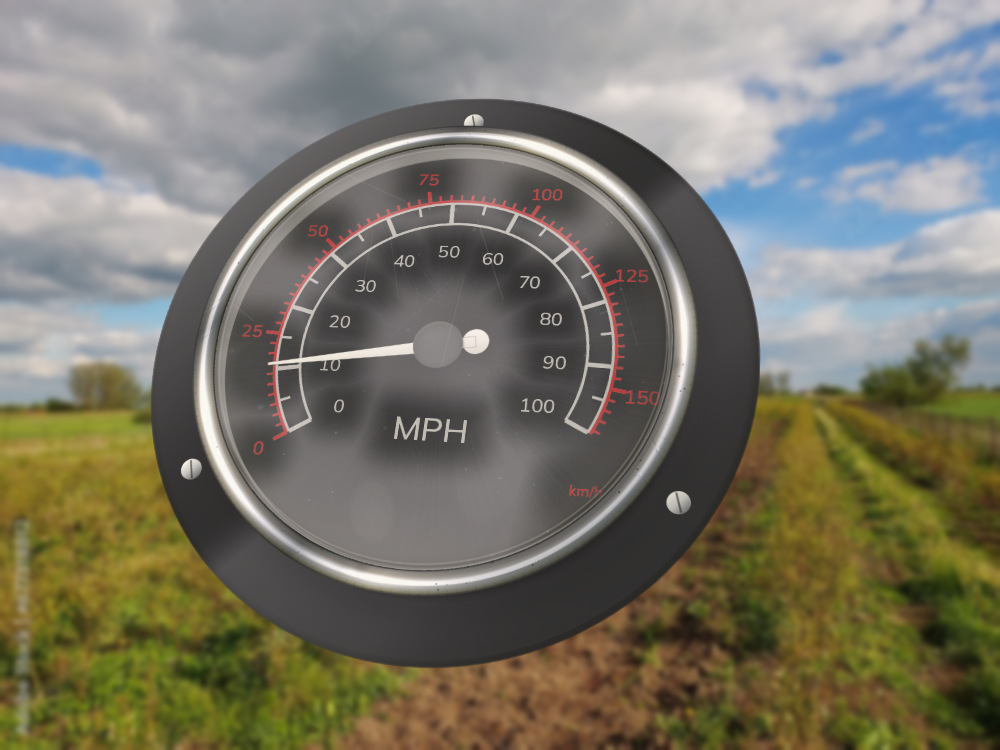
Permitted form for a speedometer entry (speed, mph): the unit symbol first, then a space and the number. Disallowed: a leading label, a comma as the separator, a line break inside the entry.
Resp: mph 10
